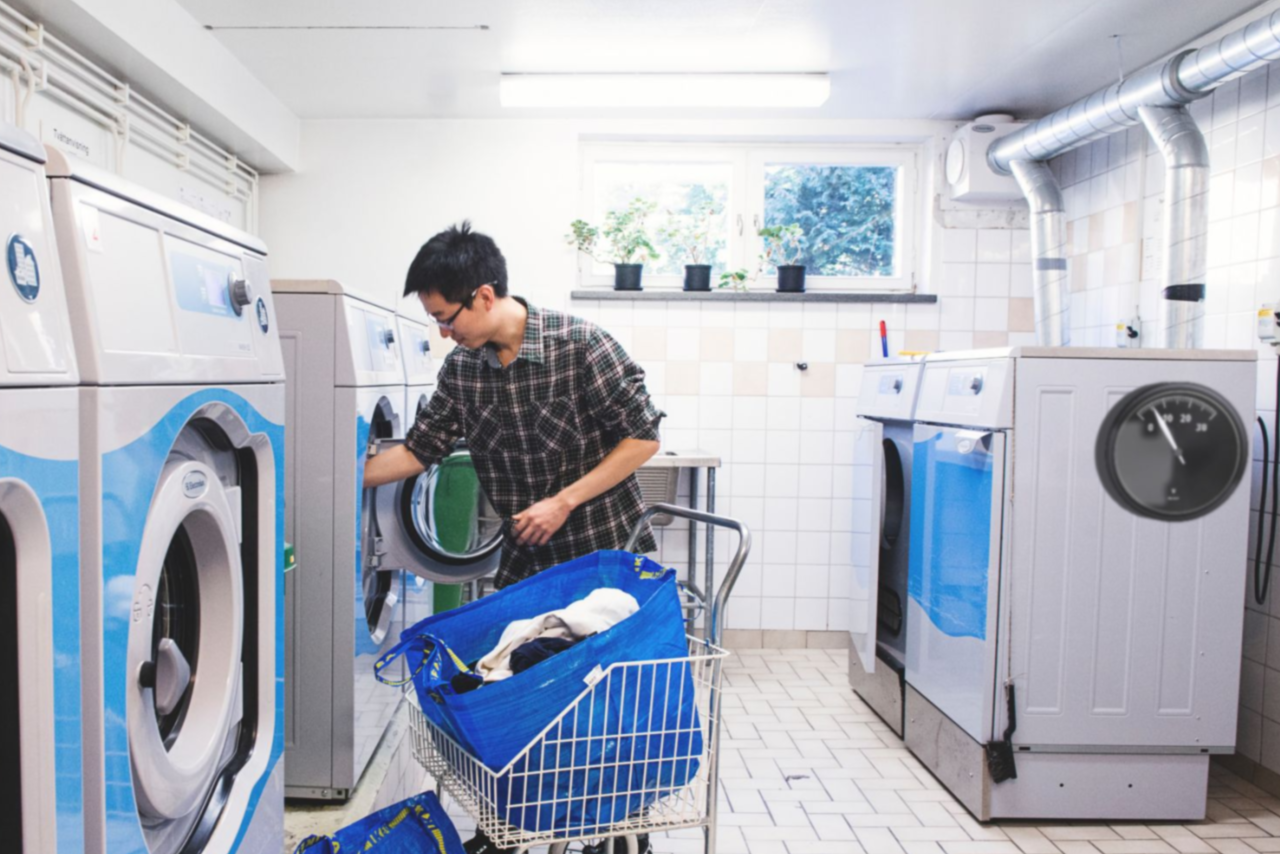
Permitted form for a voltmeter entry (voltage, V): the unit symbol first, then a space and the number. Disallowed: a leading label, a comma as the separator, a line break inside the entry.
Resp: V 5
